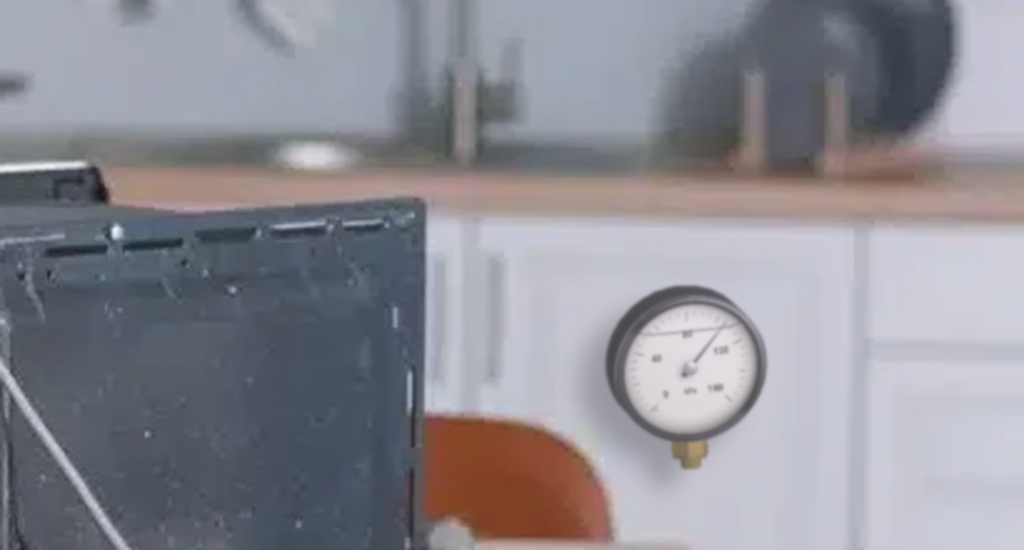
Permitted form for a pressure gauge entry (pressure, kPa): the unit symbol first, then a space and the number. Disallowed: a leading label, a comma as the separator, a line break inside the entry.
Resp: kPa 105
